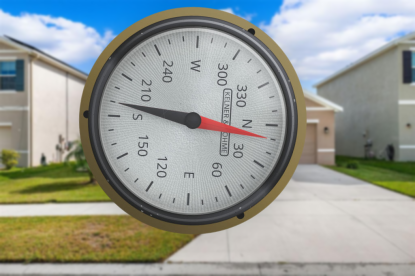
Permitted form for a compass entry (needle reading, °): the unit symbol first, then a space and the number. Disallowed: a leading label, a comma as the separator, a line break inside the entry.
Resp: ° 10
